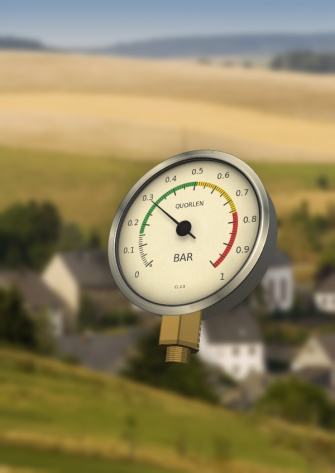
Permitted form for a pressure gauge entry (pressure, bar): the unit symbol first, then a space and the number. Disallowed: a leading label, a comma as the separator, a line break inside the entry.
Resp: bar 0.3
